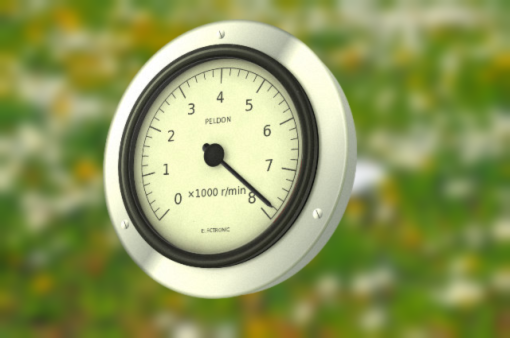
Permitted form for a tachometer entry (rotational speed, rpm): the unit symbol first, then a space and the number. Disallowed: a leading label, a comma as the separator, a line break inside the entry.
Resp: rpm 7800
